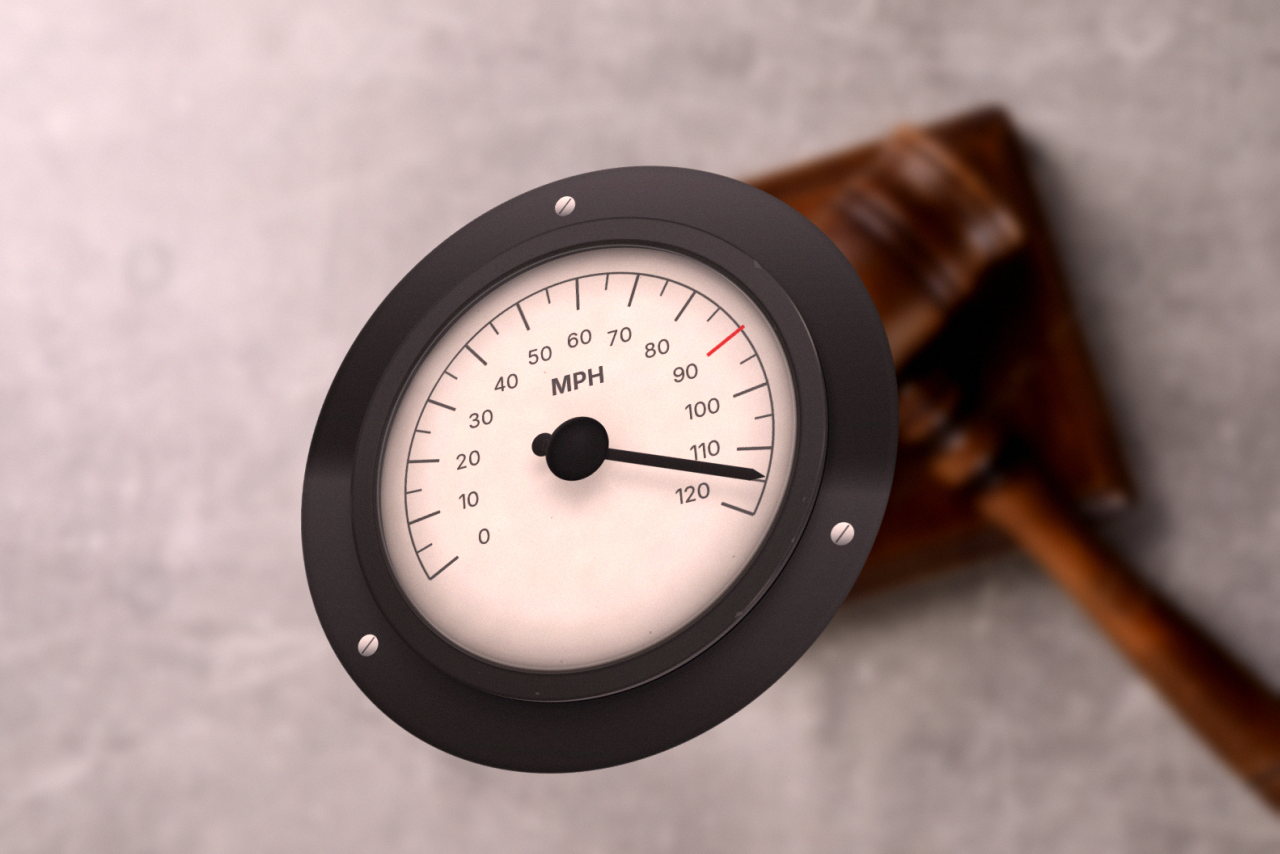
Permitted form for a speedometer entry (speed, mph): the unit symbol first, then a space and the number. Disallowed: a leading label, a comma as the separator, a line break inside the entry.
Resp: mph 115
